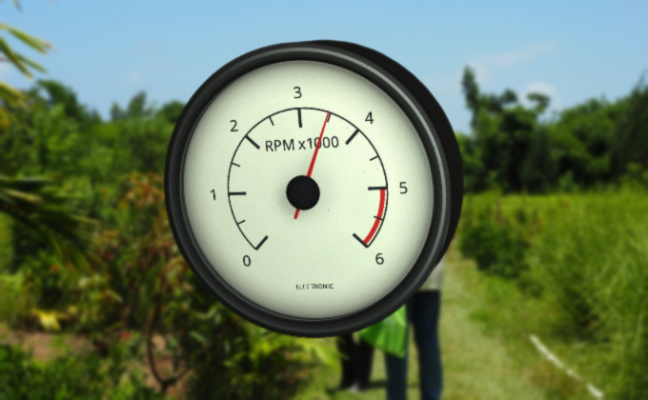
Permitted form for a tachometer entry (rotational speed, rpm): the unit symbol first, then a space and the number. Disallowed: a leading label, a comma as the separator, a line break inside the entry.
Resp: rpm 3500
